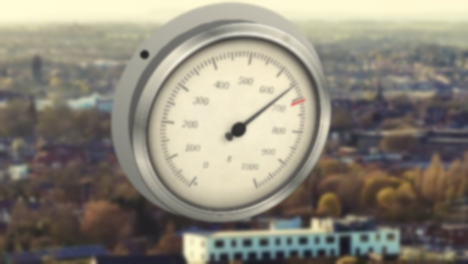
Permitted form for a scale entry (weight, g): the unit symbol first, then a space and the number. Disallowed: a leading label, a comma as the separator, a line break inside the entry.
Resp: g 650
